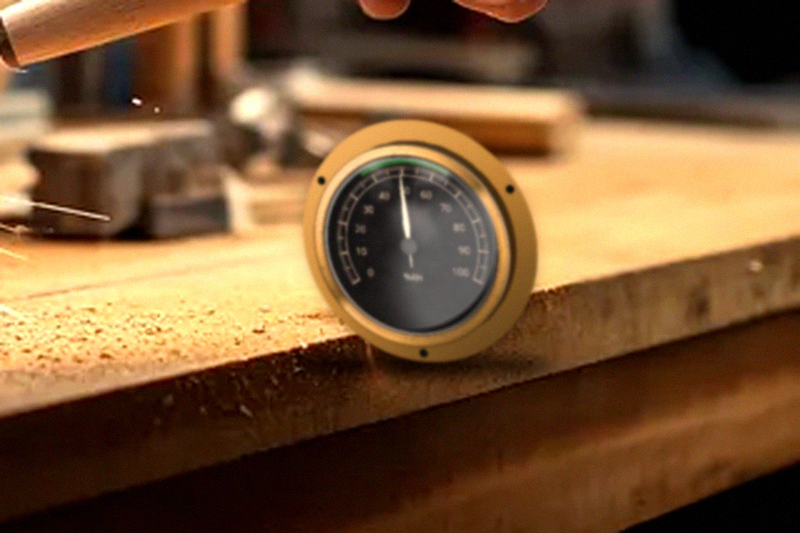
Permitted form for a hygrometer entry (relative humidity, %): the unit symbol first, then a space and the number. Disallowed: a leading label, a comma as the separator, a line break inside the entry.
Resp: % 50
